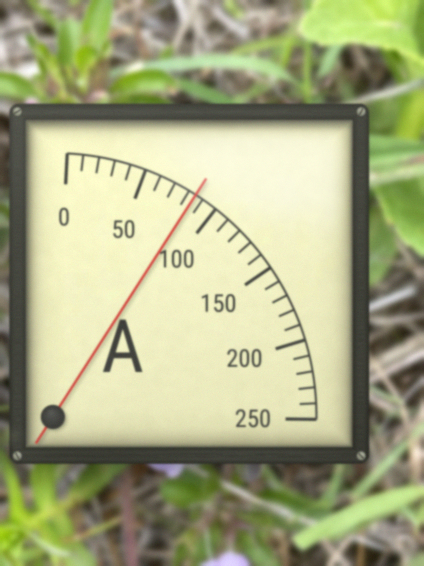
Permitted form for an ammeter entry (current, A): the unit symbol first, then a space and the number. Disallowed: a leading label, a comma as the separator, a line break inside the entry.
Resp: A 85
